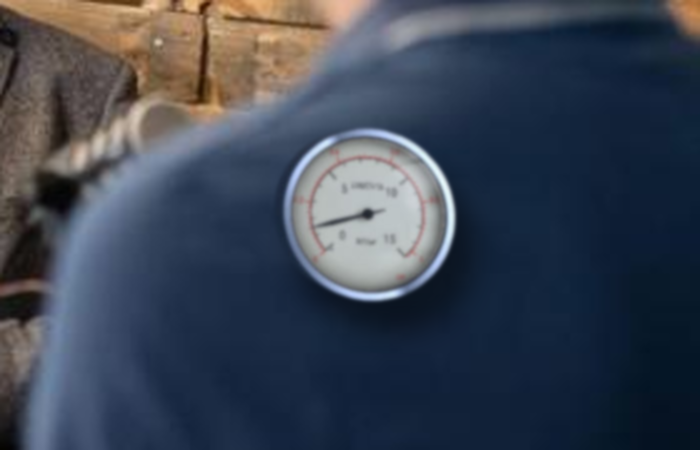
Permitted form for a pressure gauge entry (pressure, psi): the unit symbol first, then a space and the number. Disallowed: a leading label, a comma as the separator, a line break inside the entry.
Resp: psi 1.5
